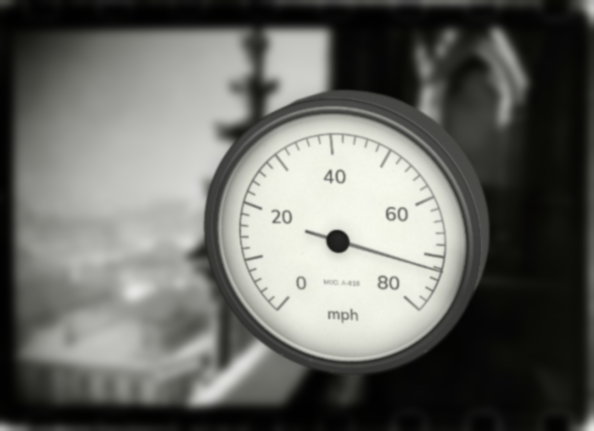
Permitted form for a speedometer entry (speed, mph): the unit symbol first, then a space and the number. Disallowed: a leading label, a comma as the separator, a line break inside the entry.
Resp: mph 72
